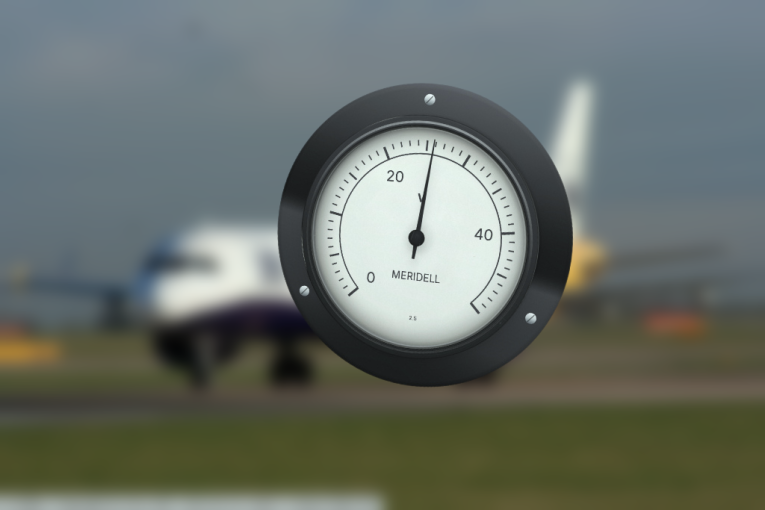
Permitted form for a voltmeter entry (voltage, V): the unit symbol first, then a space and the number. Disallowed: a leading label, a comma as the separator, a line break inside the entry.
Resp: V 26
